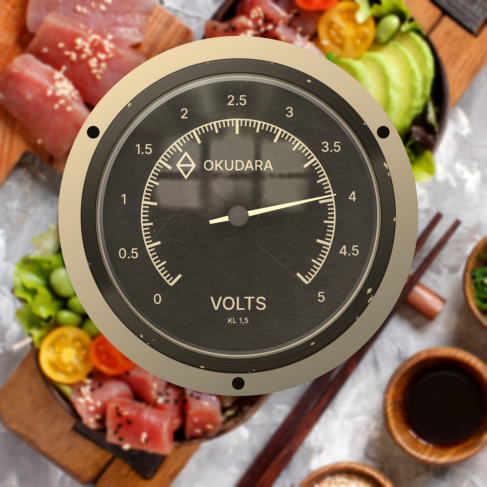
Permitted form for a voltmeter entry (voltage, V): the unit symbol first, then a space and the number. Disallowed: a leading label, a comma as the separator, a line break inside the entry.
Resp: V 3.95
